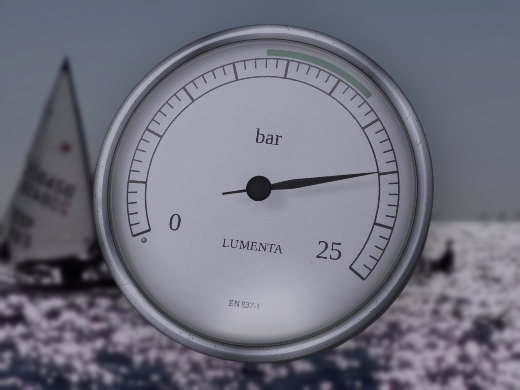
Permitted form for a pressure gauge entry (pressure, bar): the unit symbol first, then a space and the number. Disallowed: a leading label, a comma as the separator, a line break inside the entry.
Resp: bar 20
